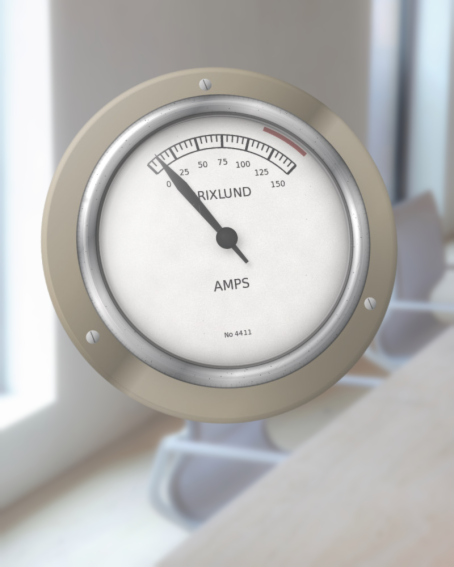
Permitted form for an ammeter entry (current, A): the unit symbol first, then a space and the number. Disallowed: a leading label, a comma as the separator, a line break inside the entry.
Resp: A 10
